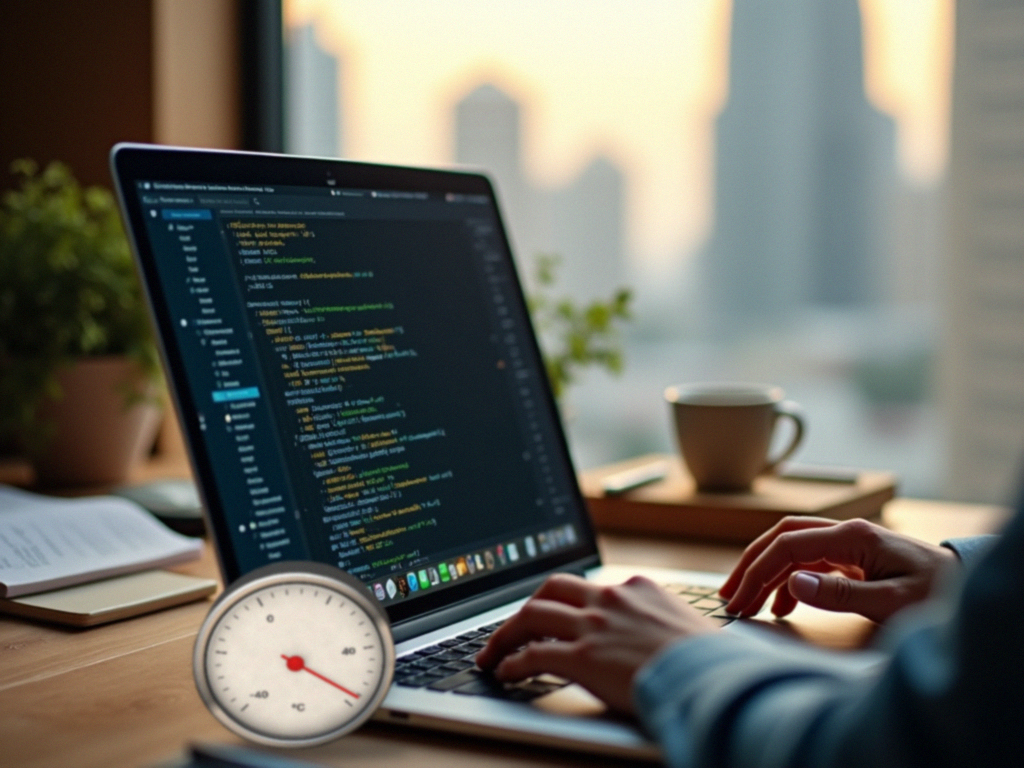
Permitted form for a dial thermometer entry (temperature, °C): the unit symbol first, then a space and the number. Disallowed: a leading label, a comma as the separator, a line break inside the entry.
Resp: °C 56
